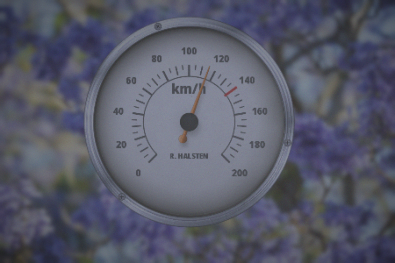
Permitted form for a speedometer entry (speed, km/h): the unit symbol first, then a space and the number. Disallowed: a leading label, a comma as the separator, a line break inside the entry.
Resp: km/h 115
